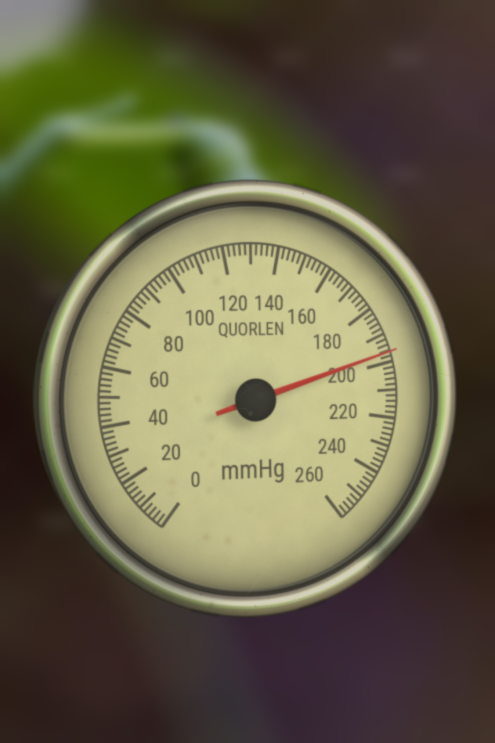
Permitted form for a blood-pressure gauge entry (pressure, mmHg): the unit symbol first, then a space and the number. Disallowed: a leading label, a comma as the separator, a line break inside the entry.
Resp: mmHg 196
